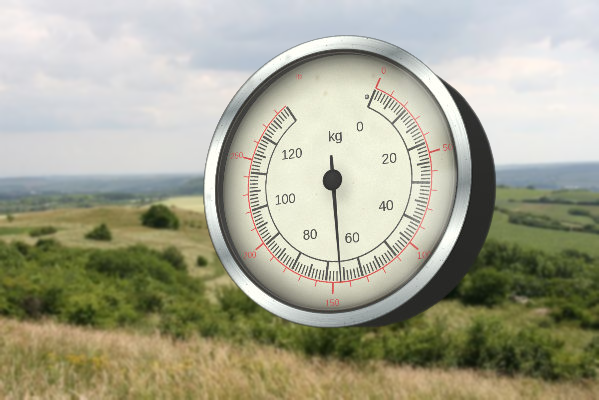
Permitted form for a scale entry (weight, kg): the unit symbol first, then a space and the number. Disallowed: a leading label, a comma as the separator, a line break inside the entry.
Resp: kg 65
